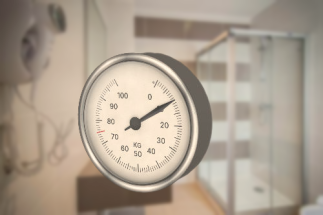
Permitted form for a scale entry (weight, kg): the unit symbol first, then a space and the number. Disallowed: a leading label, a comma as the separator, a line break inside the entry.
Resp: kg 10
